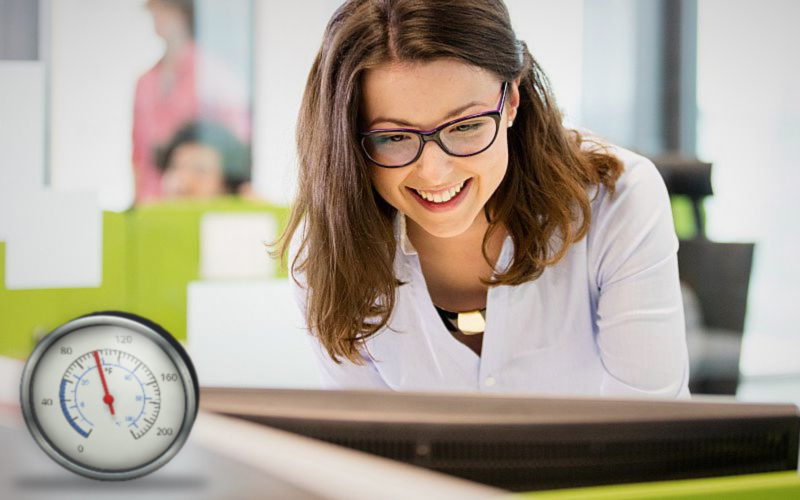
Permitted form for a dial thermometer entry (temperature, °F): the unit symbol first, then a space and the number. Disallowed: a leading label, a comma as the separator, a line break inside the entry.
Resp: °F 100
